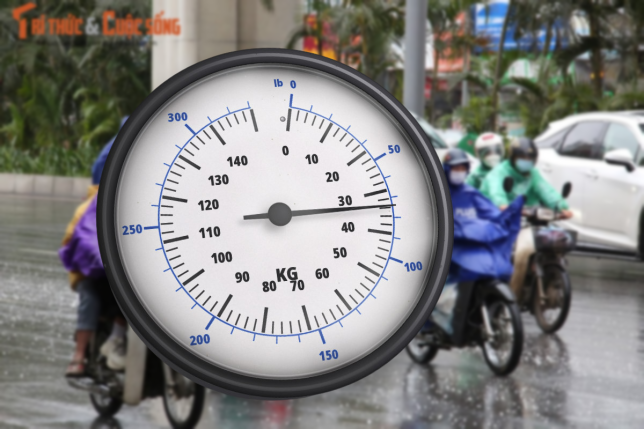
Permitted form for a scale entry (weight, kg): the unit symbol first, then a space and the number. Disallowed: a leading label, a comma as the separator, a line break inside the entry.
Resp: kg 34
